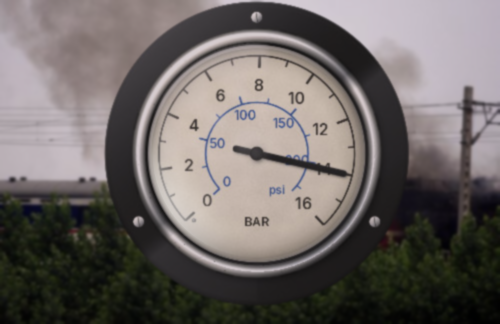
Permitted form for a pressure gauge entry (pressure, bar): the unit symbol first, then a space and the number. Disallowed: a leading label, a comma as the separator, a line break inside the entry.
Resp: bar 14
